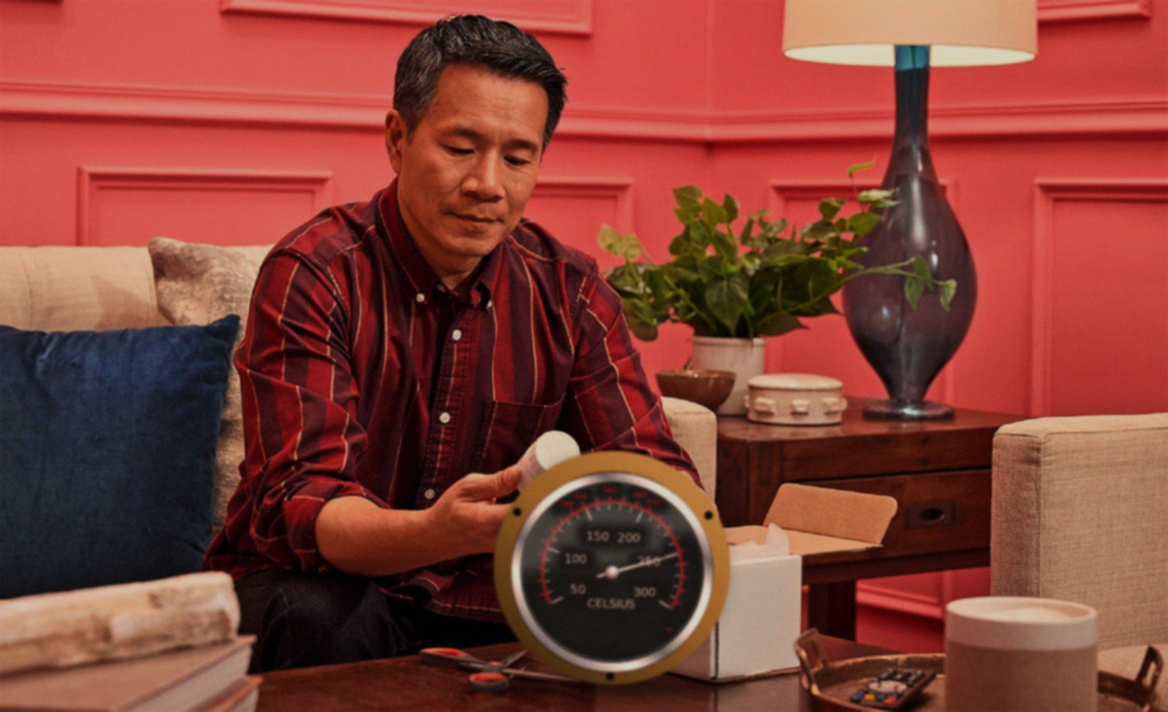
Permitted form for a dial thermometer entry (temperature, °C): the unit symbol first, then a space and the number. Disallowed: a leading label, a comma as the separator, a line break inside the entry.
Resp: °C 250
